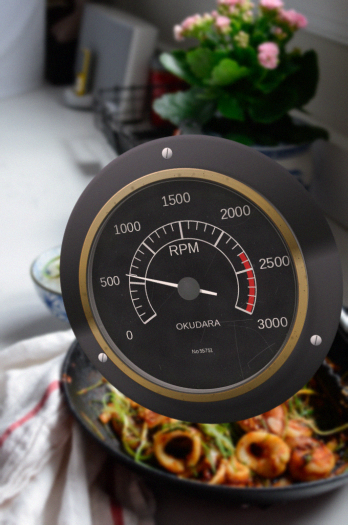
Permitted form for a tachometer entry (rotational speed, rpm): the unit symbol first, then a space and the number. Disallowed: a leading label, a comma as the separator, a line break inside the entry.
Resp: rpm 600
